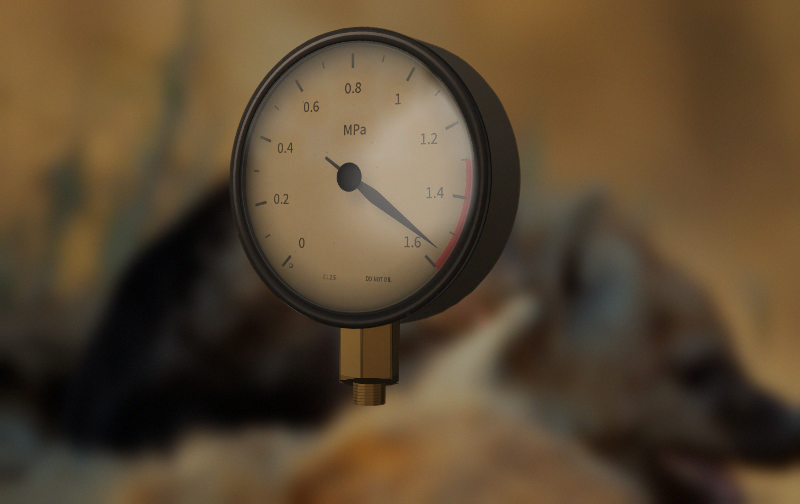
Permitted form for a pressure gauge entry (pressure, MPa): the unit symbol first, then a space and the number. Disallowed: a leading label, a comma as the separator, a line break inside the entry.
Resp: MPa 1.55
